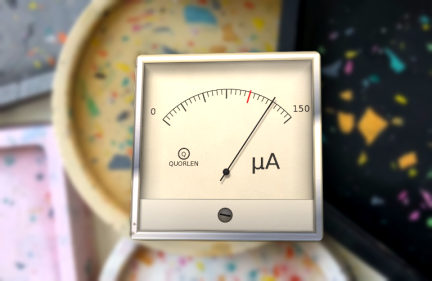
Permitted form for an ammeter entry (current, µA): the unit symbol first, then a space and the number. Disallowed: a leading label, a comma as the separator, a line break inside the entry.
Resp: µA 125
